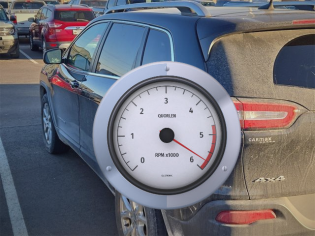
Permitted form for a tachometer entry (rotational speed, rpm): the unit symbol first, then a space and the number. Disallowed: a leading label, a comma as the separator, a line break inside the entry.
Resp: rpm 5750
